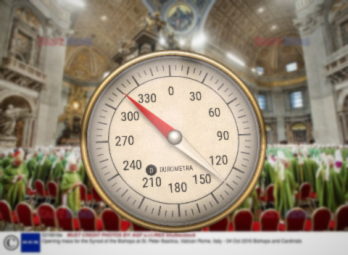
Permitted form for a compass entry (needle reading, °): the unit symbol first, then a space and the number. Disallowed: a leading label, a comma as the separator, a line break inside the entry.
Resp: ° 315
